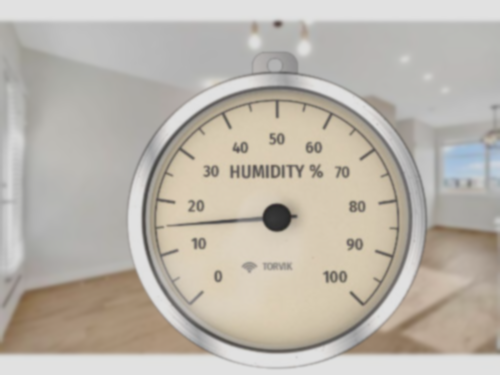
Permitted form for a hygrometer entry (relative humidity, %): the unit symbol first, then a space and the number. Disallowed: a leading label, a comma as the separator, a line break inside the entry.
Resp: % 15
